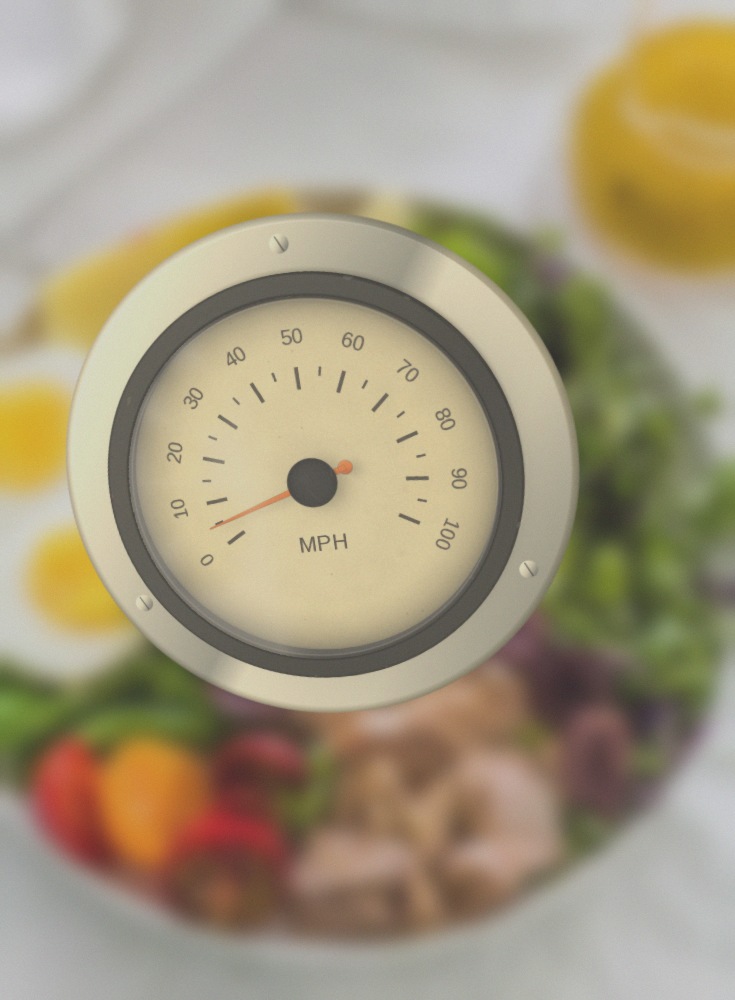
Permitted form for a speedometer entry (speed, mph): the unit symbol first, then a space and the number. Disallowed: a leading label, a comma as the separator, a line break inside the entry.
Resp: mph 5
